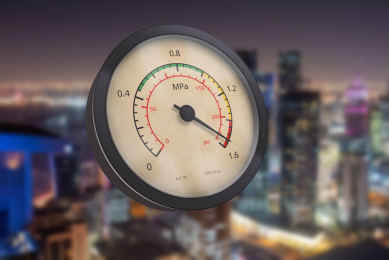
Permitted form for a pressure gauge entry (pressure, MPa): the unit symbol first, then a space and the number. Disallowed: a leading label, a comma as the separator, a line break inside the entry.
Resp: MPa 1.55
